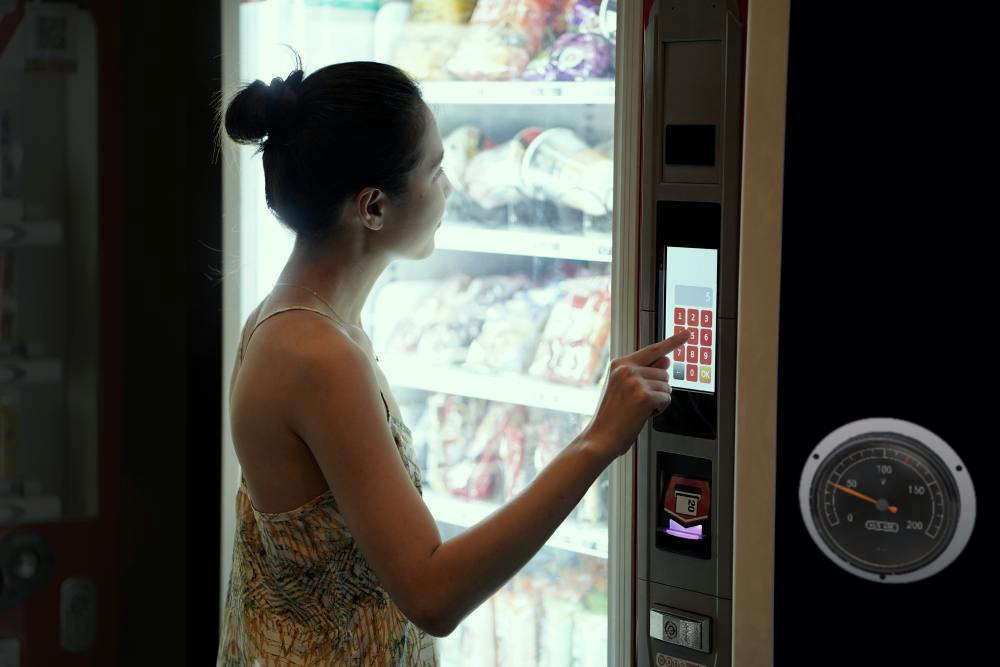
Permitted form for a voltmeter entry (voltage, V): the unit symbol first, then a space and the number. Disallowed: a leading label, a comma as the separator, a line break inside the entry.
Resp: V 40
